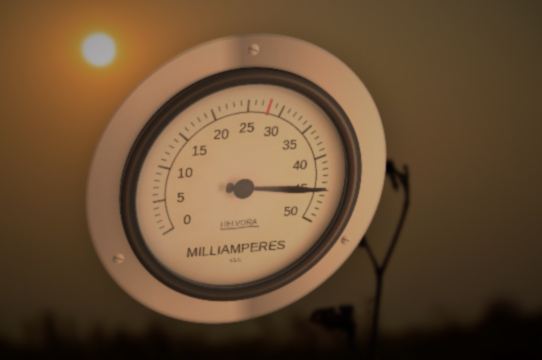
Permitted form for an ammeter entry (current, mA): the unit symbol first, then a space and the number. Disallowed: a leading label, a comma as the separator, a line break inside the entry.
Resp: mA 45
